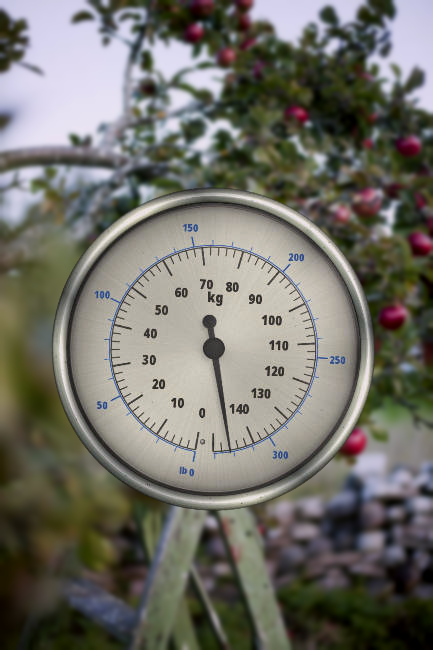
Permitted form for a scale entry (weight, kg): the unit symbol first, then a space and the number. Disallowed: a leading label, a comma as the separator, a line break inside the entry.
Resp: kg 146
